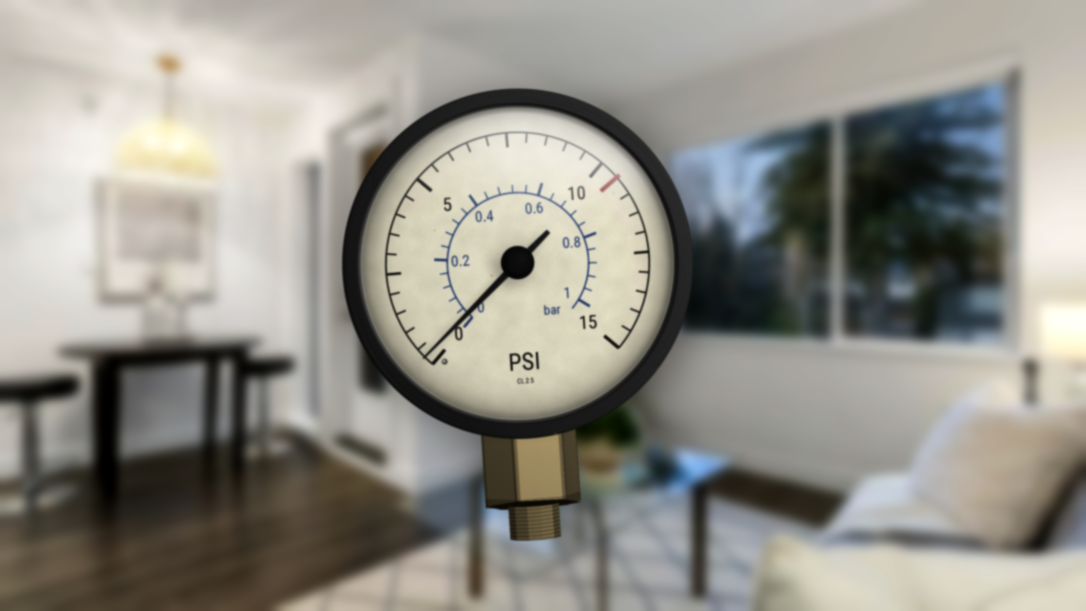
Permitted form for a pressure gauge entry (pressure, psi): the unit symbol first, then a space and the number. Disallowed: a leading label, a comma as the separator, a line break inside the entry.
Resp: psi 0.25
